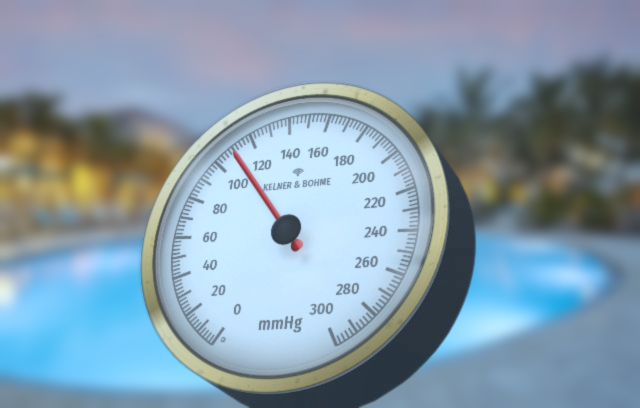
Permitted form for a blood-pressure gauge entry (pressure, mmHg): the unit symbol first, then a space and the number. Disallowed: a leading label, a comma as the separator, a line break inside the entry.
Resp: mmHg 110
